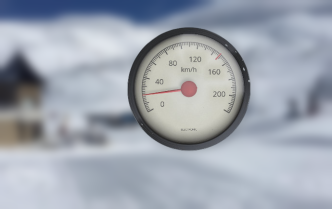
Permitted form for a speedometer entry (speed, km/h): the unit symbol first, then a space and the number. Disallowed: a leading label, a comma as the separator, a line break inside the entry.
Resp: km/h 20
